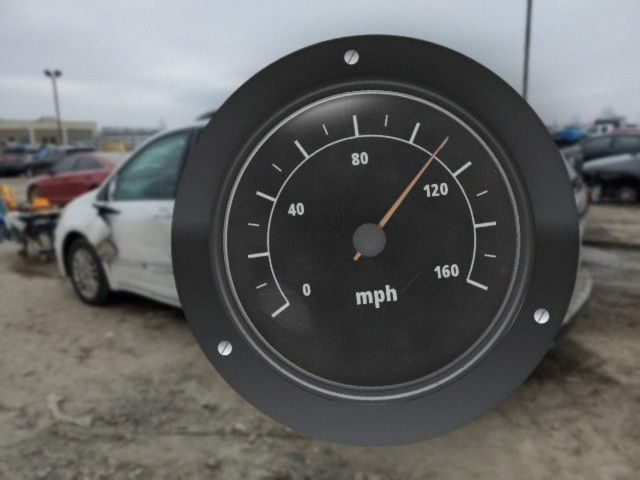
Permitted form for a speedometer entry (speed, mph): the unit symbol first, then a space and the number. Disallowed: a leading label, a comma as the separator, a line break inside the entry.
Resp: mph 110
